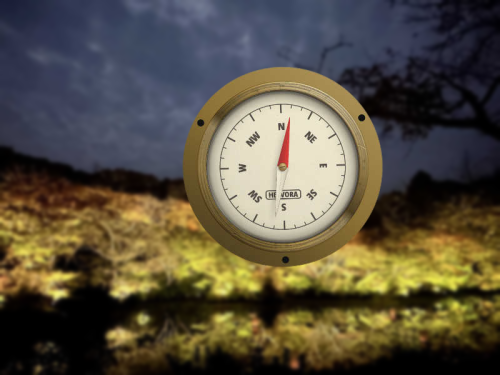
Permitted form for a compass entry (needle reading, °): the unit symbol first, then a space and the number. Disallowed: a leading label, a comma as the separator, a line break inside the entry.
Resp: ° 10
